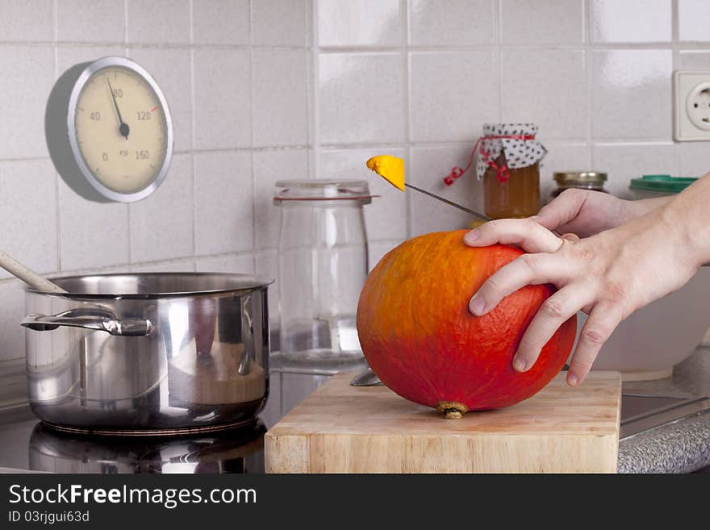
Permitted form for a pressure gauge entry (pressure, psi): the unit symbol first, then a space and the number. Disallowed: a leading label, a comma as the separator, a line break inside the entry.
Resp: psi 70
